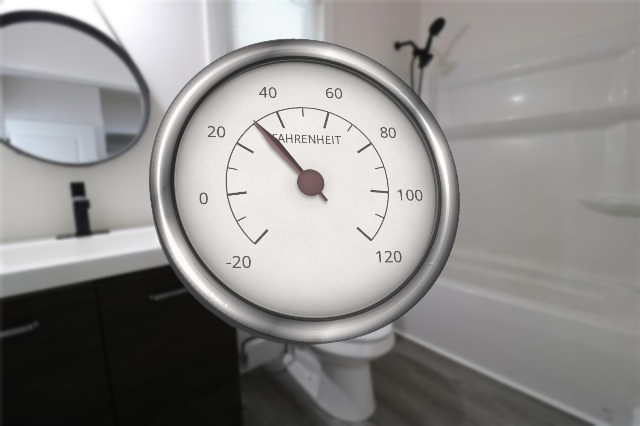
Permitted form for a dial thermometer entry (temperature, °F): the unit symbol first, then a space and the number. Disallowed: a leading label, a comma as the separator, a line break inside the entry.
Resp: °F 30
